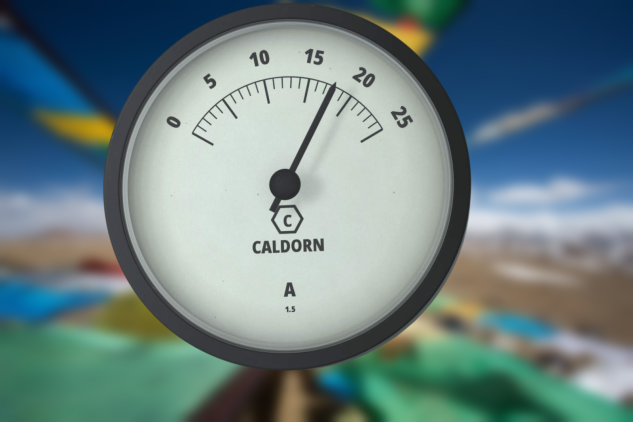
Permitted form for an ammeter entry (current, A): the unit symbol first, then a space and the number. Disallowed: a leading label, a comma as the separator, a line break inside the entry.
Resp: A 18
